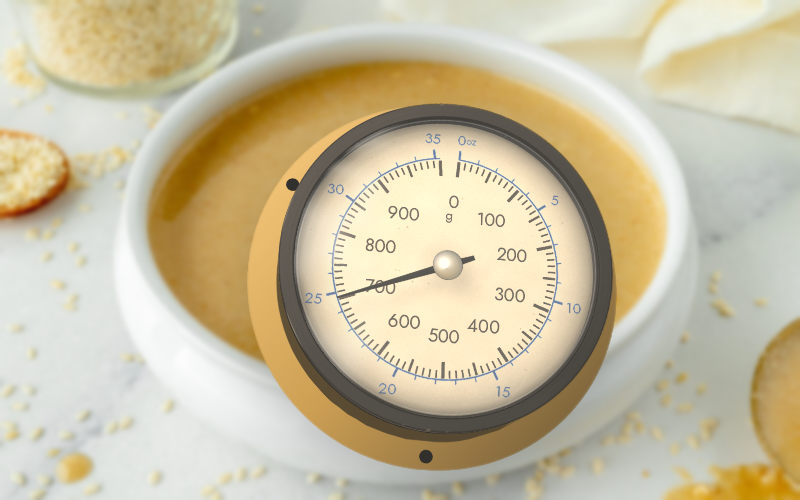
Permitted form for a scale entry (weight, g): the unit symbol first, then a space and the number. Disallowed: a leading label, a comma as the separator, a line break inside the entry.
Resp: g 700
